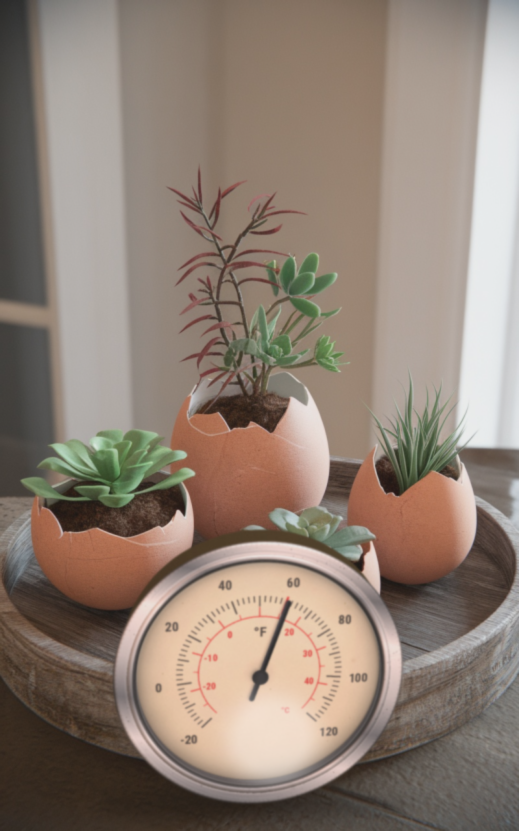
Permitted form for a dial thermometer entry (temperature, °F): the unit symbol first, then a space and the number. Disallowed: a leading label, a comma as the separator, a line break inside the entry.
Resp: °F 60
